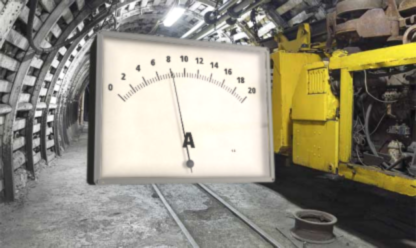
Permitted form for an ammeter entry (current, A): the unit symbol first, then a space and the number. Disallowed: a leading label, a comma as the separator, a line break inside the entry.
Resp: A 8
